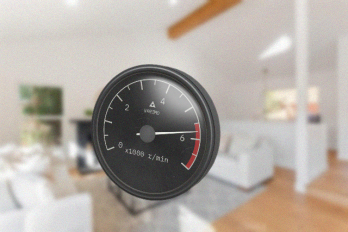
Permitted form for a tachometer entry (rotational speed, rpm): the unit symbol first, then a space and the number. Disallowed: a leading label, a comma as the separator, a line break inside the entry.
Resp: rpm 5750
